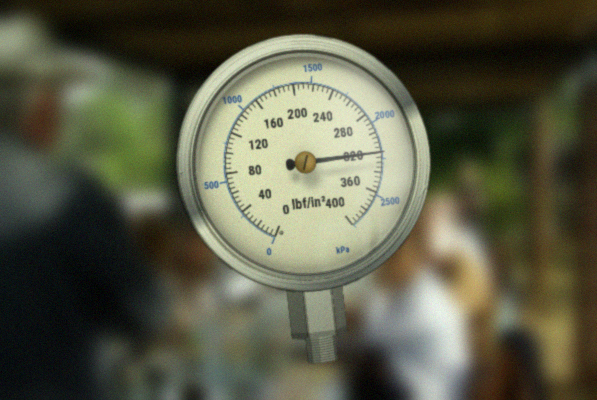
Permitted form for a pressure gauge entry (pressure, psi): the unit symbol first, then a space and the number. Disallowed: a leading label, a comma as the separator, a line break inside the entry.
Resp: psi 320
